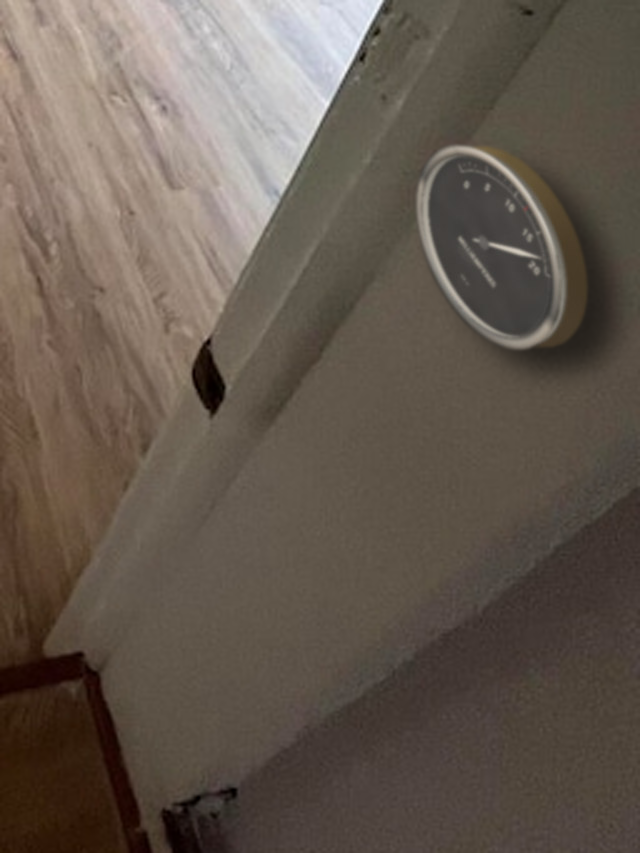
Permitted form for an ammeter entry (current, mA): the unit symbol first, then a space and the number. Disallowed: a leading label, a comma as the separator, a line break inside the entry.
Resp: mA 18
